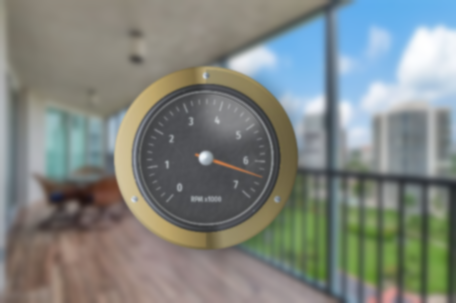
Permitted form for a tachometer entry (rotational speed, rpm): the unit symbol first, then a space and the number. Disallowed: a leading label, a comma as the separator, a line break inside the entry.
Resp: rpm 6400
